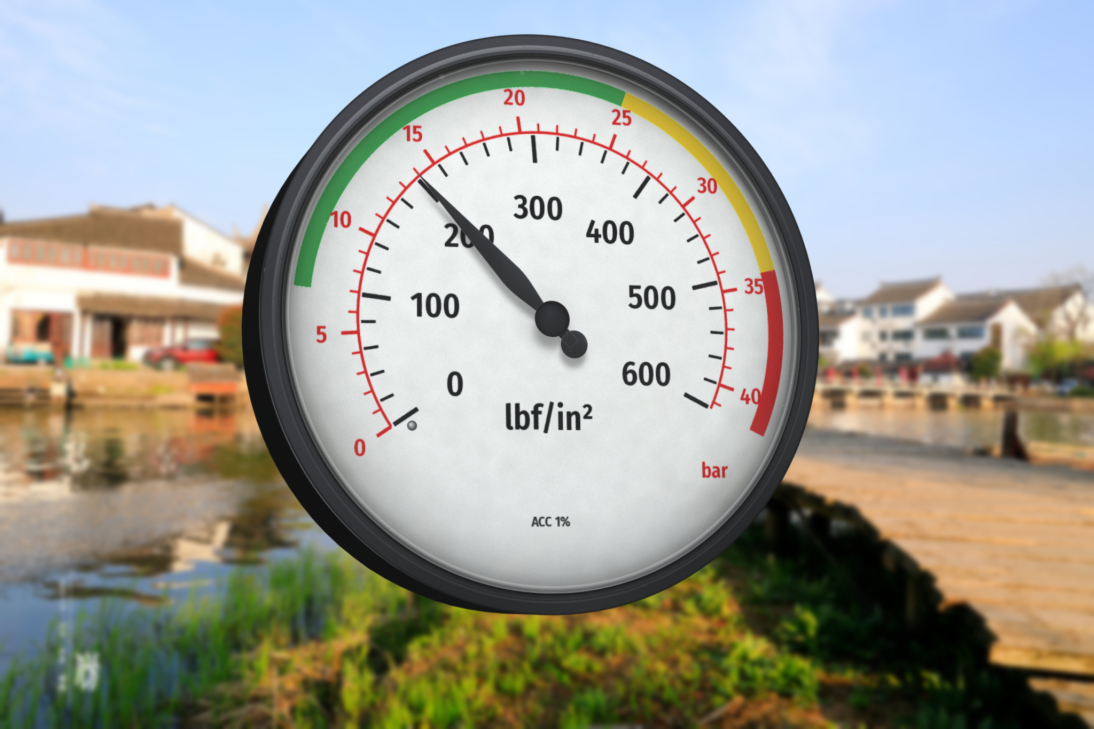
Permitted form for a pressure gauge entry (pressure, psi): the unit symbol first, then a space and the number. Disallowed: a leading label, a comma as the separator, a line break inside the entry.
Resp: psi 200
